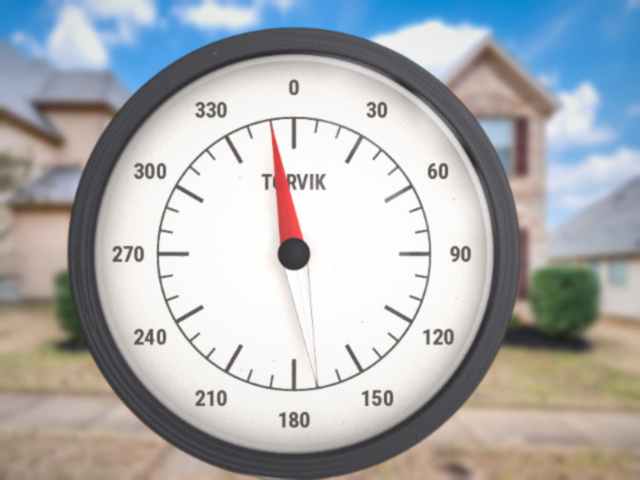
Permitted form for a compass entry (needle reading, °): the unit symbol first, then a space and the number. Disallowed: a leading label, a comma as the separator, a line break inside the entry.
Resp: ° 350
